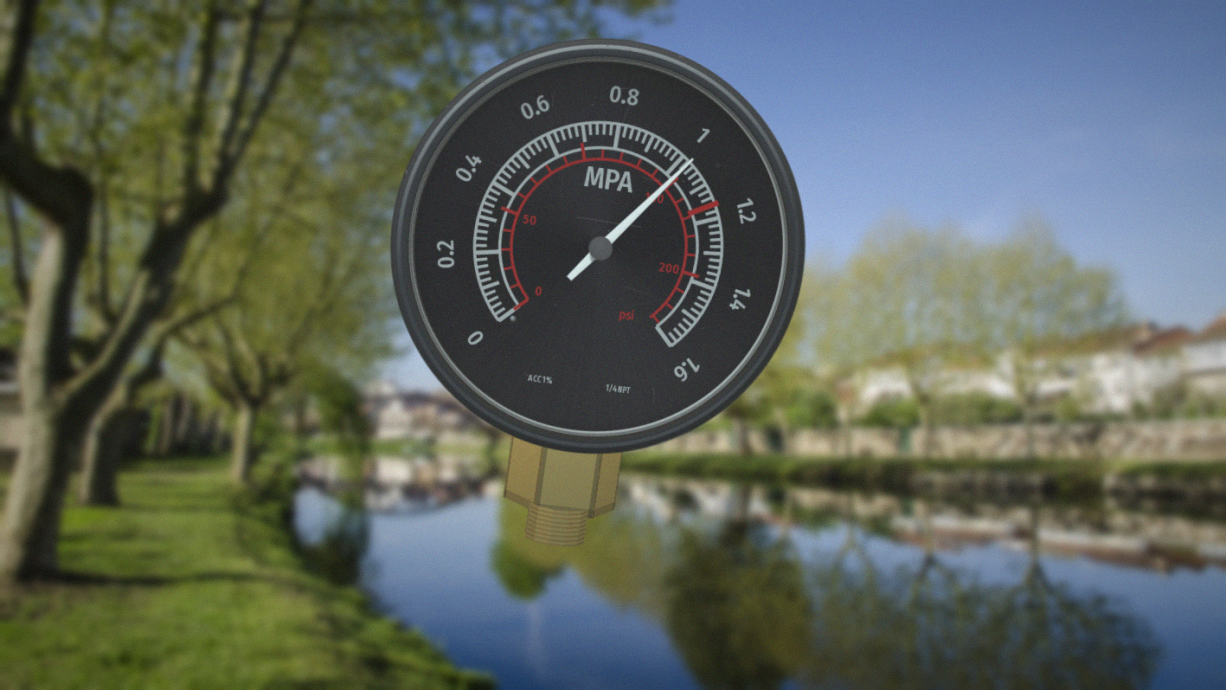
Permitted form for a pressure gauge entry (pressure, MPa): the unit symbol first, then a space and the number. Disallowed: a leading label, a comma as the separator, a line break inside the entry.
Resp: MPa 1.02
